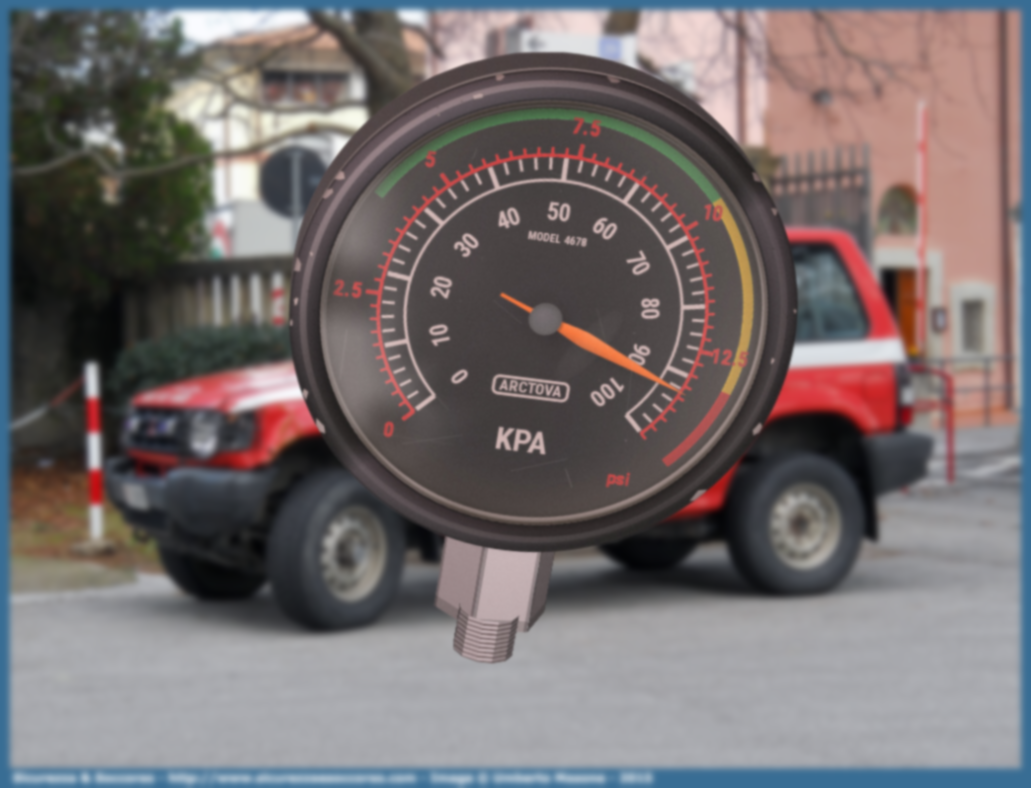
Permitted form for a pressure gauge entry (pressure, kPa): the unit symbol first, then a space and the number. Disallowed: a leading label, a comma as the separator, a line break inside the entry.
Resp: kPa 92
